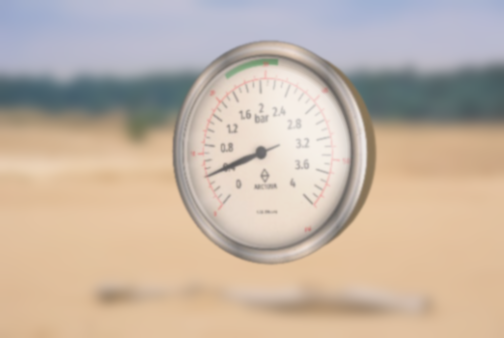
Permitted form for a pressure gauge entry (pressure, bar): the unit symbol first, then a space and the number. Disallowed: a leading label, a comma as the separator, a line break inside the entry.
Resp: bar 0.4
